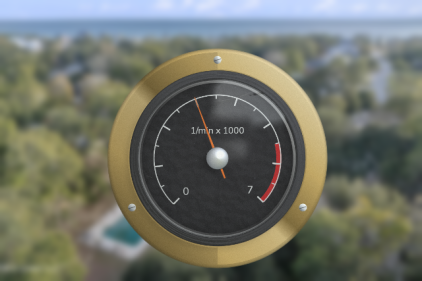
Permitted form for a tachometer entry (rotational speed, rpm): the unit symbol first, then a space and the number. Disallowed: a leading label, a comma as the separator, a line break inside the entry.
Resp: rpm 3000
